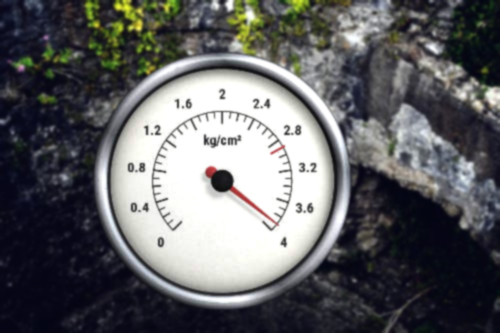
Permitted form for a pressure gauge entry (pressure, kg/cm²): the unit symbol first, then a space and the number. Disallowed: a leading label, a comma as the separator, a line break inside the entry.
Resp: kg/cm² 3.9
